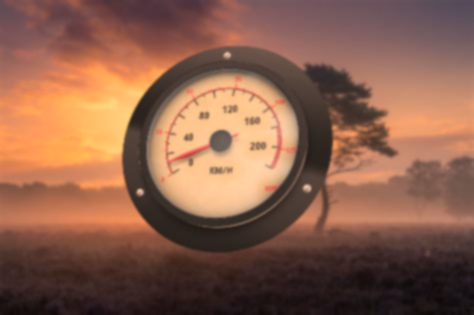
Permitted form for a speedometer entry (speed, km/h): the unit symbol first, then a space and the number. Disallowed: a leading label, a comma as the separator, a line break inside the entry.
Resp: km/h 10
